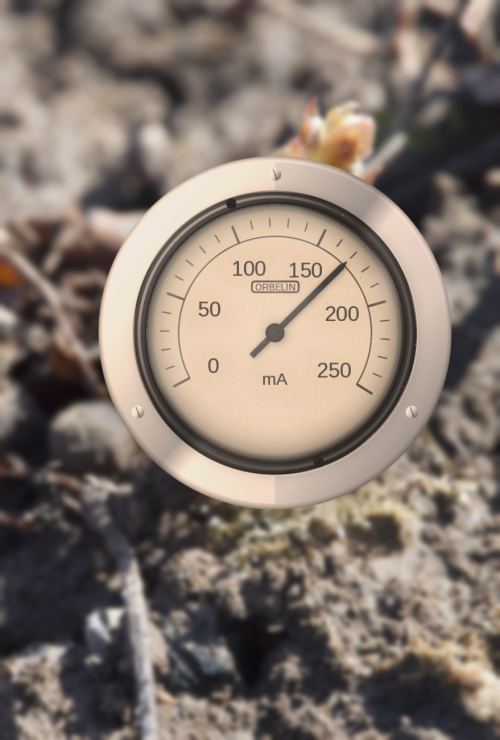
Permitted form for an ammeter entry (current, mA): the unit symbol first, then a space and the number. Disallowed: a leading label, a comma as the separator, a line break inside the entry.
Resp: mA 170
